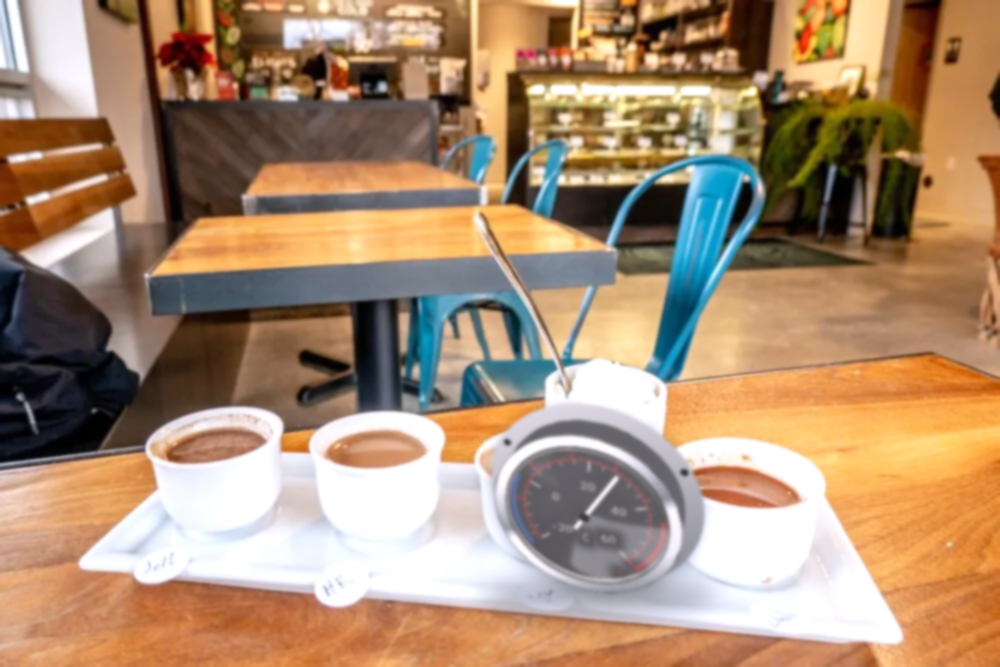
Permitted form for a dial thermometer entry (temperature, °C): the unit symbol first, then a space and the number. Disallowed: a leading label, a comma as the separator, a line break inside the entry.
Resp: °C 28
